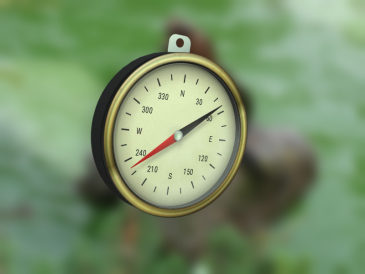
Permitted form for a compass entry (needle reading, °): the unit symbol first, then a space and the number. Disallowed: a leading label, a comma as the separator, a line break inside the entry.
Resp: ° 232.5
